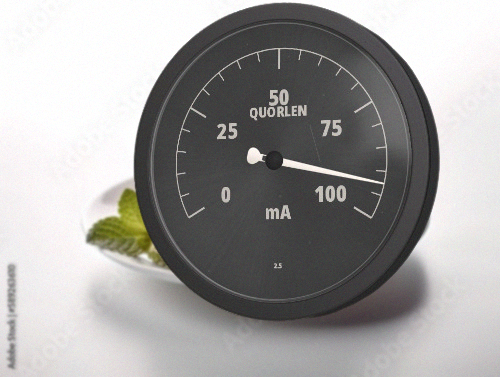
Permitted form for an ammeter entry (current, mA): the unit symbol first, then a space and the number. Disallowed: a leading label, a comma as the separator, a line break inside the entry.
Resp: mA 92.5
